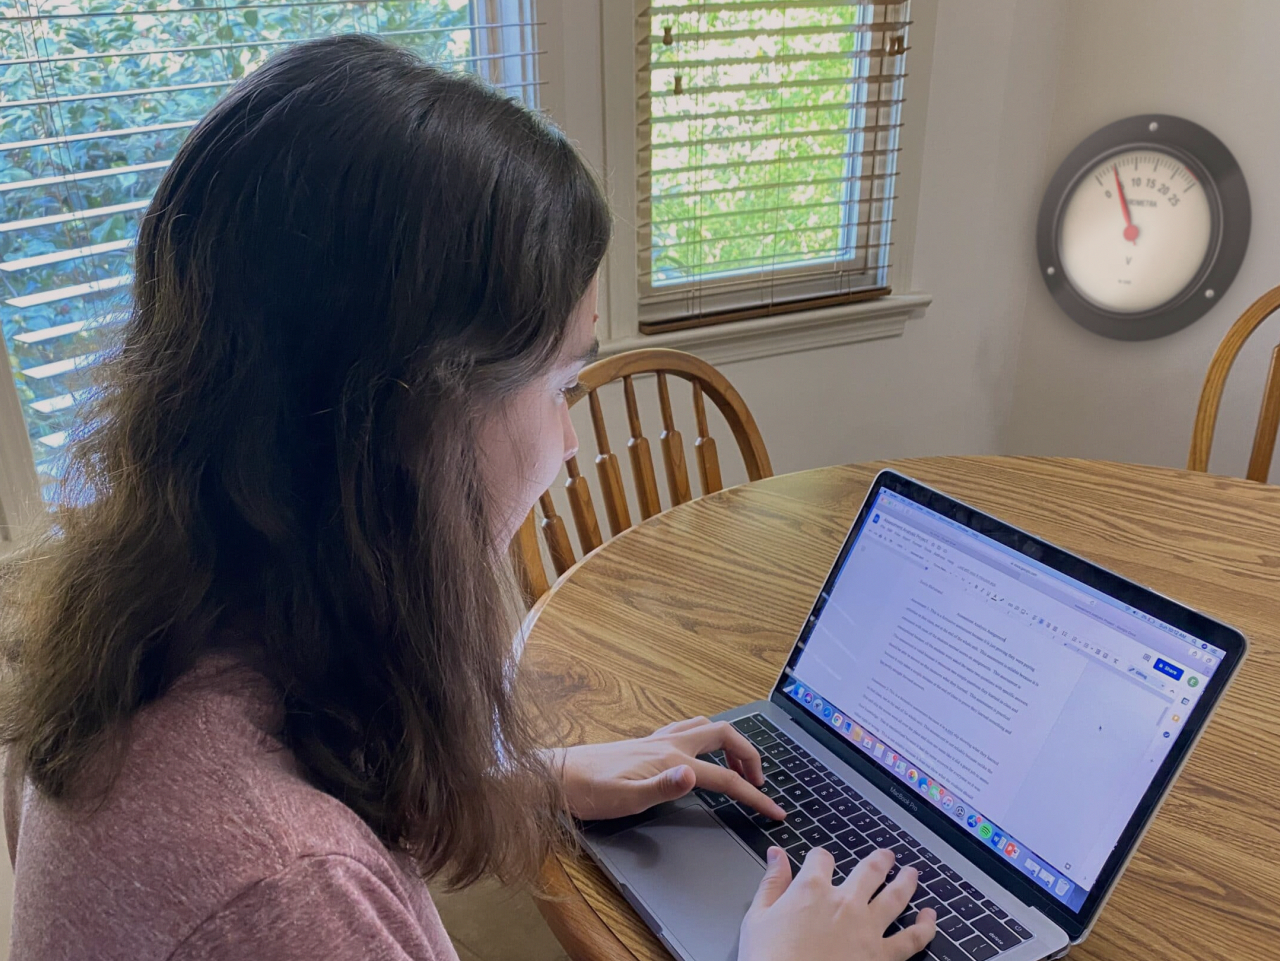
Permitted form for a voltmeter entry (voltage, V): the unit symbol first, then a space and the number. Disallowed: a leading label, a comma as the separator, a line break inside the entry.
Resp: V 5
